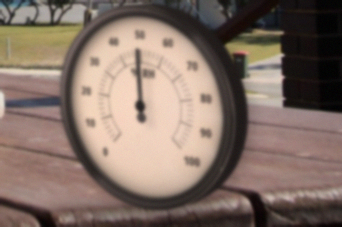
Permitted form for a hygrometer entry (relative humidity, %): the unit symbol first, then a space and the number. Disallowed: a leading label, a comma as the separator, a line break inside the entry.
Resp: % 50
